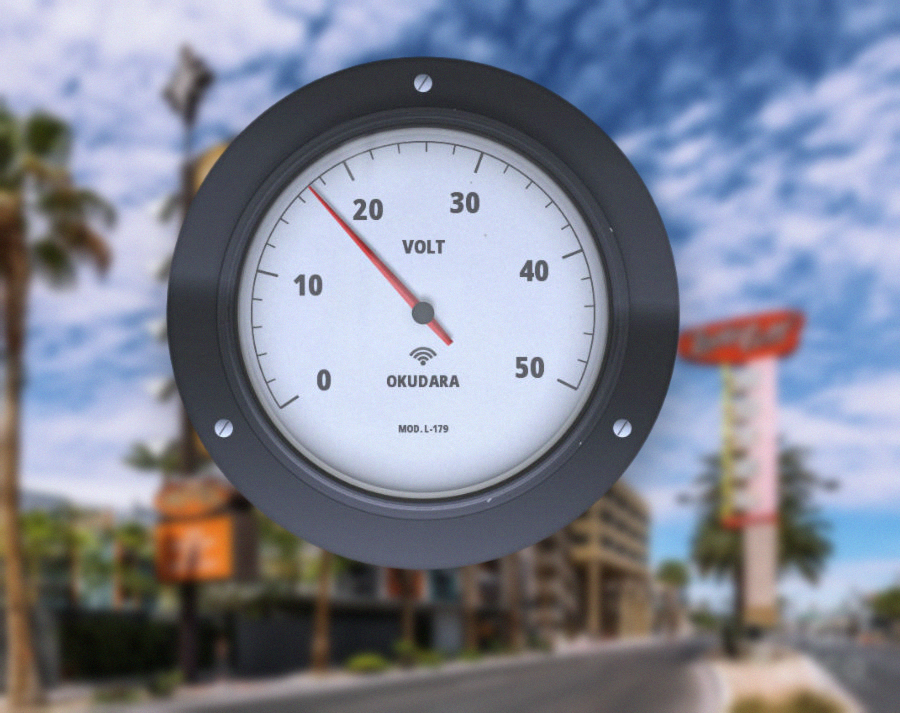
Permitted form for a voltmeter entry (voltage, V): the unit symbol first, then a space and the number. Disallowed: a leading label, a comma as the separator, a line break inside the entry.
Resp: V 17
